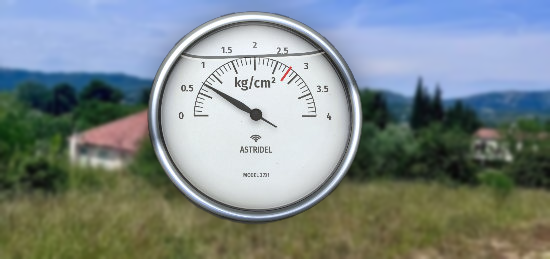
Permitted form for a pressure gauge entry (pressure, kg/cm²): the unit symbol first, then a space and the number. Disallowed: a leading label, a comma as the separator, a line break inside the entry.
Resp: kg/cm² 0.7
